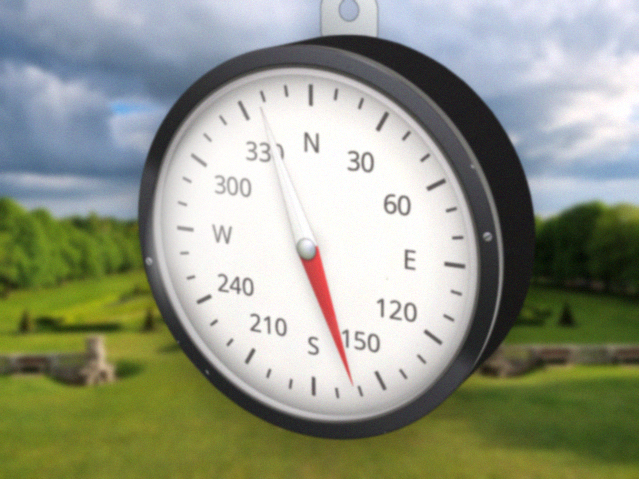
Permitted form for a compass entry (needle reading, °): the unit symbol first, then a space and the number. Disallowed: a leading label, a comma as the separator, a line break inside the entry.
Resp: ° 160
